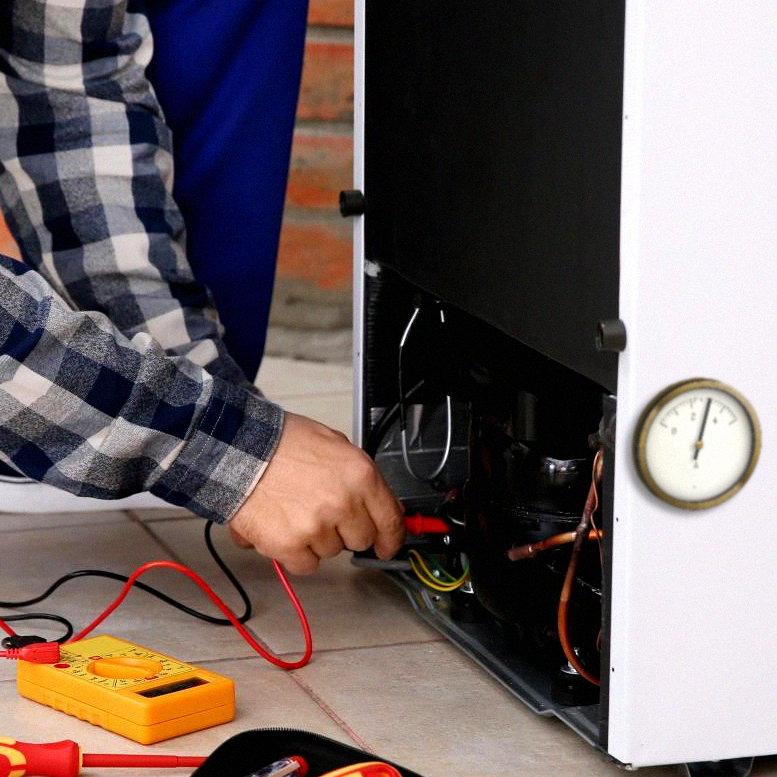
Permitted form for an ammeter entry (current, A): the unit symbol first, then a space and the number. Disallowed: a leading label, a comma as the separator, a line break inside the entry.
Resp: A 3
